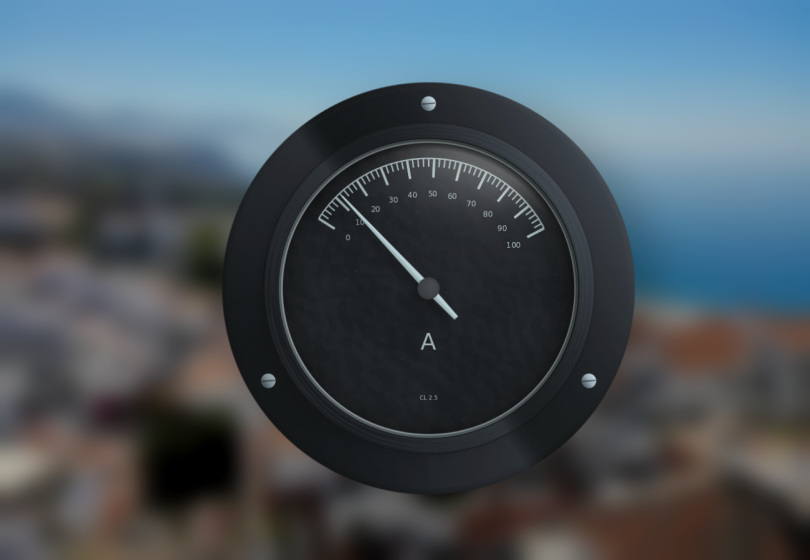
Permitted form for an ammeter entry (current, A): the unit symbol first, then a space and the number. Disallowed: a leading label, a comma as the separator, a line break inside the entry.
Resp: A 12
